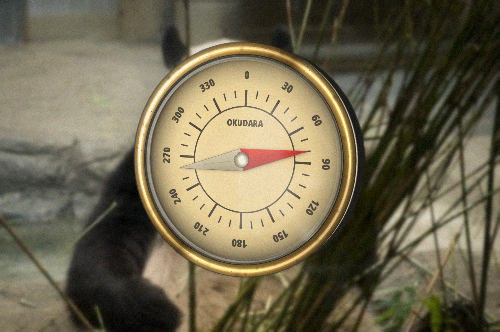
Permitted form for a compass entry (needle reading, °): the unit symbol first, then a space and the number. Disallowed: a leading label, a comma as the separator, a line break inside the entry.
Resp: ° 80
